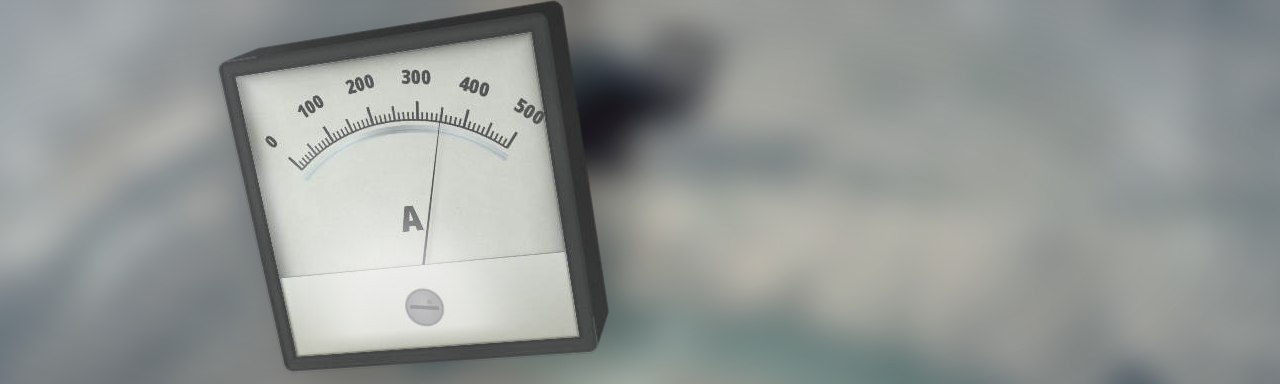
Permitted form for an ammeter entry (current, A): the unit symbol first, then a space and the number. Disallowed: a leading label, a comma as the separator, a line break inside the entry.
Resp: A 350
